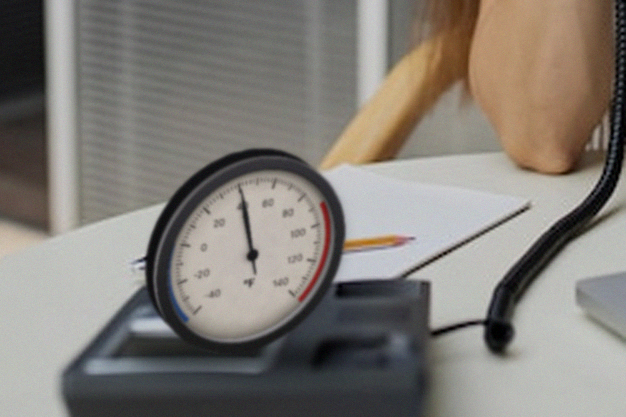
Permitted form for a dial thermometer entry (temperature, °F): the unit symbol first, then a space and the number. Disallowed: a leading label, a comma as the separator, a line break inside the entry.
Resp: °F 40
